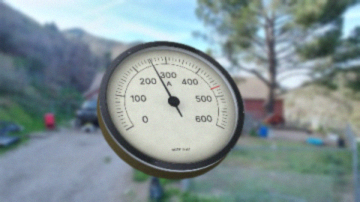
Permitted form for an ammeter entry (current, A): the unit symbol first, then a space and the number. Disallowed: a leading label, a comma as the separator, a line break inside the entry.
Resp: A 250
